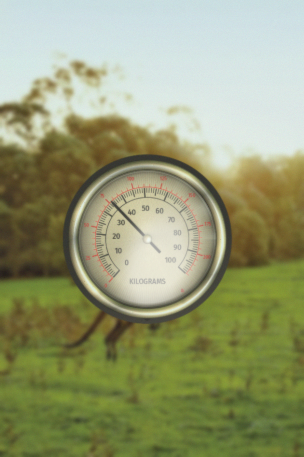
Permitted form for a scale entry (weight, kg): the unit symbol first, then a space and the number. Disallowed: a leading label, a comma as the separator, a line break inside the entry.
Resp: kg 35
